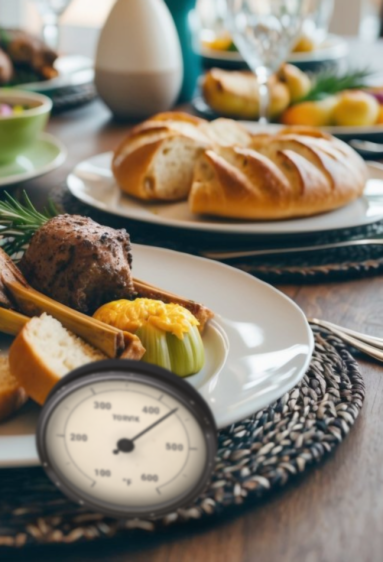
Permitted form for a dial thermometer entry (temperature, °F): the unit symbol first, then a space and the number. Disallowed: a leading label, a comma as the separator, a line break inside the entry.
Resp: °F 425
